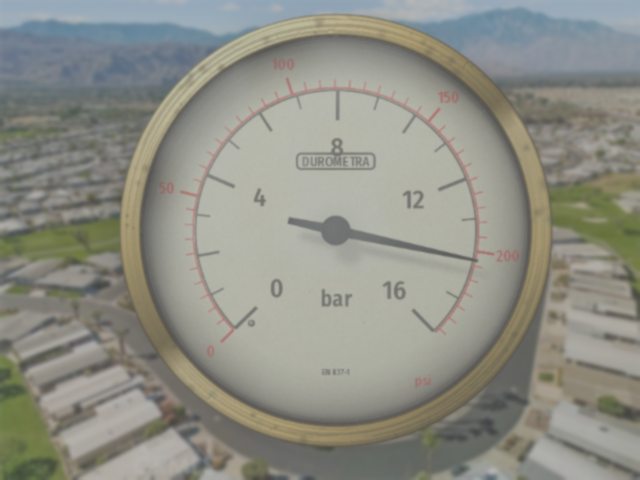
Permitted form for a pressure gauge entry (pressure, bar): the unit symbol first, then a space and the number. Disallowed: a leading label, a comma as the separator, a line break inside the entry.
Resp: bar 14
